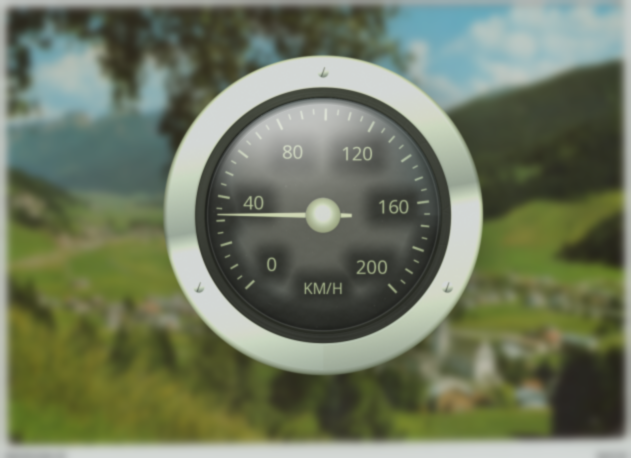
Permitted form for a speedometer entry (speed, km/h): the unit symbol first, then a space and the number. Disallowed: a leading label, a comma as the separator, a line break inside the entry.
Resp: km/h 32.5
